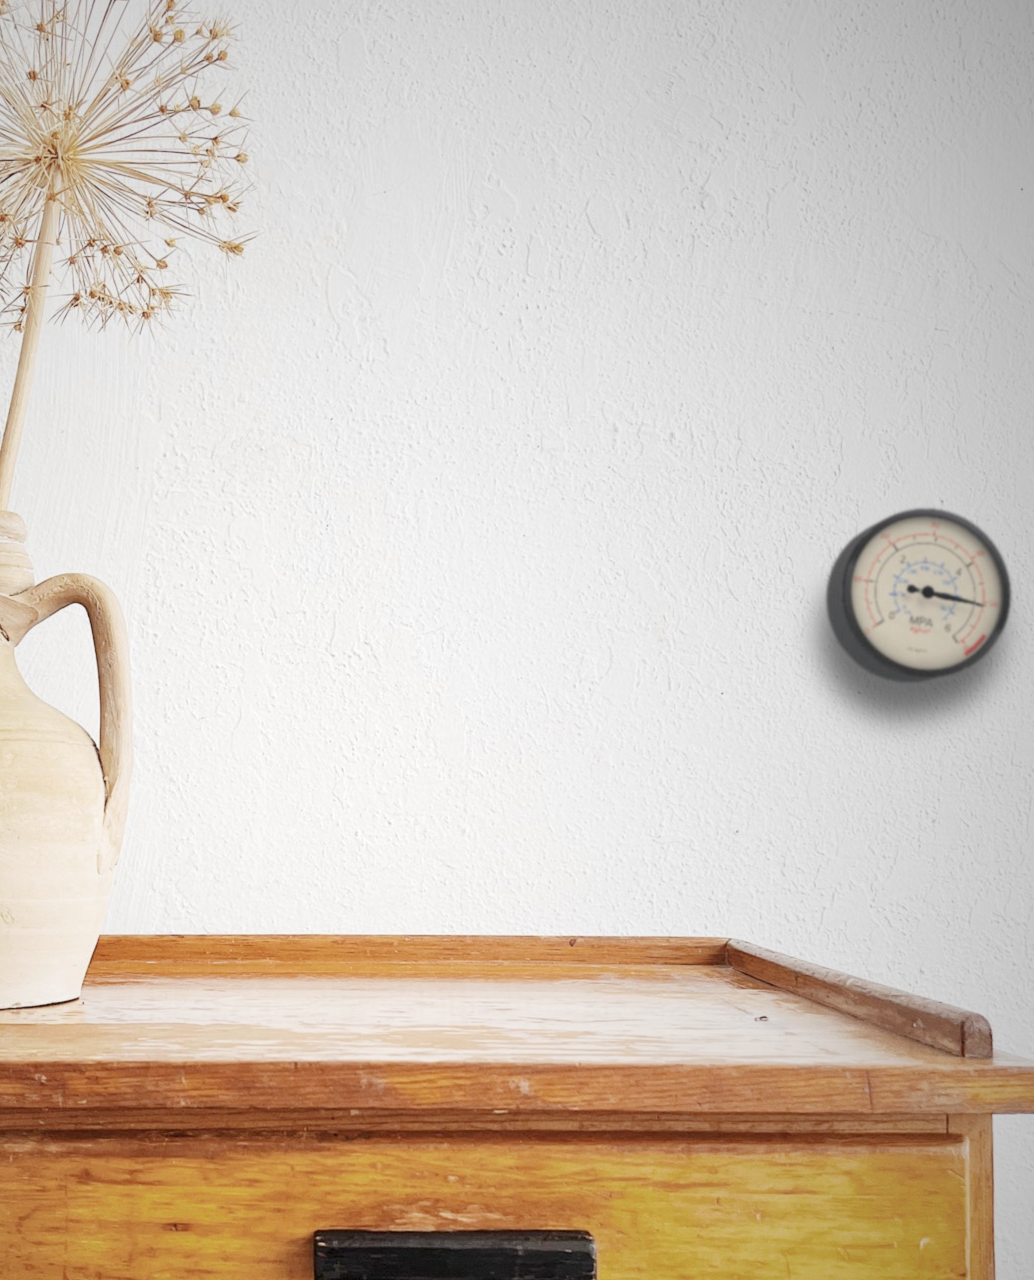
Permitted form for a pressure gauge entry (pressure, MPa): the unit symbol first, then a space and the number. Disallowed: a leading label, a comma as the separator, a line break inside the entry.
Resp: MPa 5
